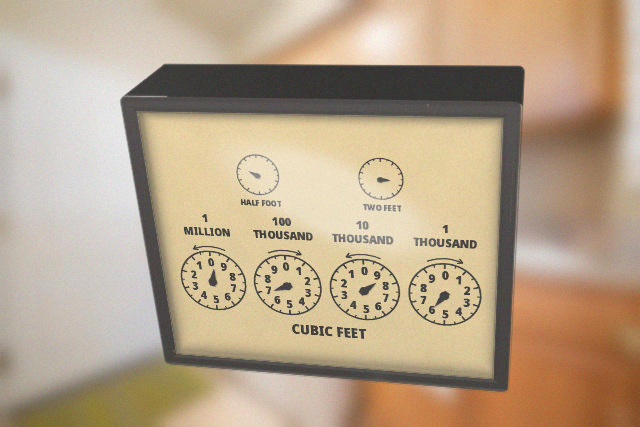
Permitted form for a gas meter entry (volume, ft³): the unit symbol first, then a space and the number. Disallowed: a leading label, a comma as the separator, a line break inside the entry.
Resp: ft³ 968600
